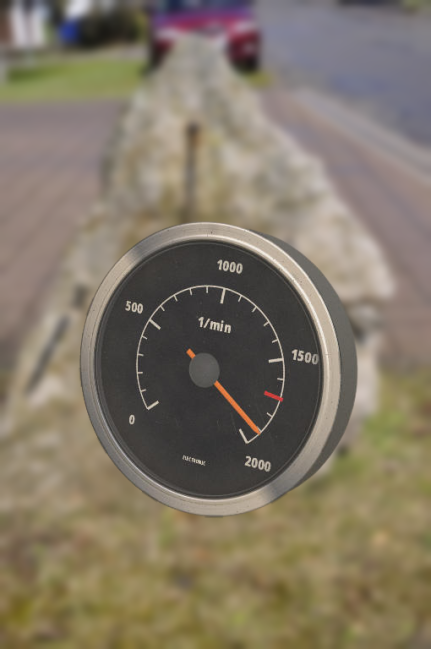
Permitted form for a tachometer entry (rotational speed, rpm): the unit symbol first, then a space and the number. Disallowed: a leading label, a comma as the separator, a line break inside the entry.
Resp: rpm 1900
